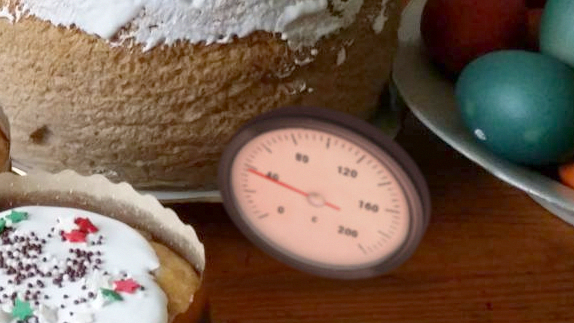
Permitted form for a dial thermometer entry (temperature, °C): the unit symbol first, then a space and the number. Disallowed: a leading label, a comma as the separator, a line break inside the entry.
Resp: °C 40
